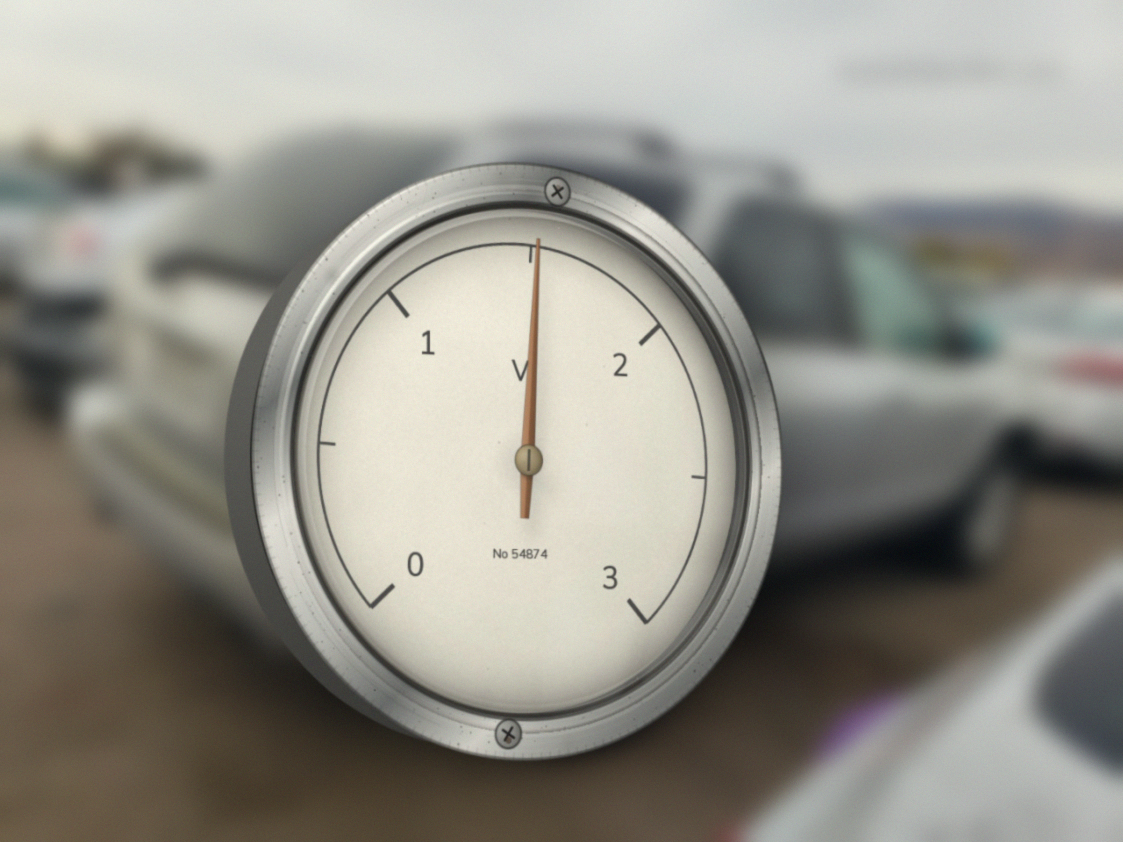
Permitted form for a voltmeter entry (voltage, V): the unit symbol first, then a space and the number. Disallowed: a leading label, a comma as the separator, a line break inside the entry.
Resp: V 1.5
